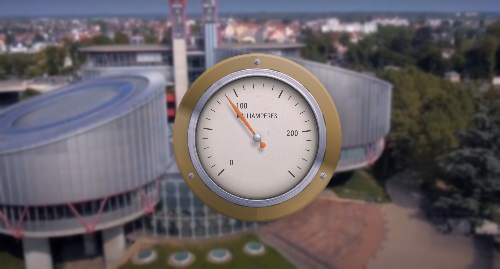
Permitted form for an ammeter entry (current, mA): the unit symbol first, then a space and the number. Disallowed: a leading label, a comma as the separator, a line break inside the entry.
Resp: mA 90
